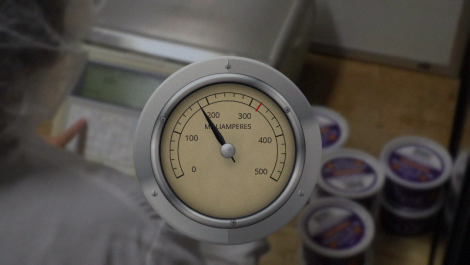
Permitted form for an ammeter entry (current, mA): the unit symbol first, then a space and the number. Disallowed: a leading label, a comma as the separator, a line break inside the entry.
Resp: mA 180
